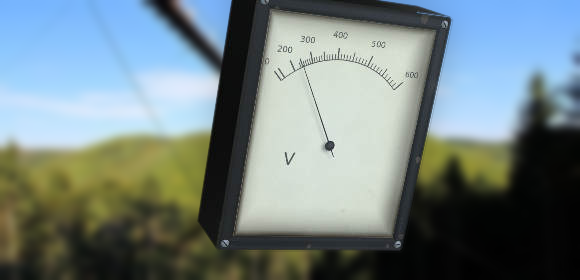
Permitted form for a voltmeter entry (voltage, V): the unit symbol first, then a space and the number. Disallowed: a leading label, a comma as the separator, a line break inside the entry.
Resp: V 250
